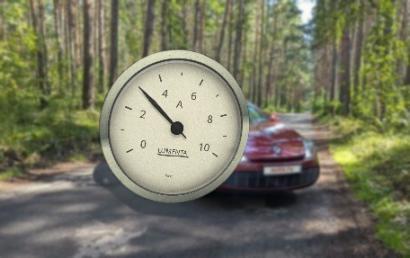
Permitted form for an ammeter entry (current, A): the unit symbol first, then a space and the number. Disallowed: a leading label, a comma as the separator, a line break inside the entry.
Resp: A 3
